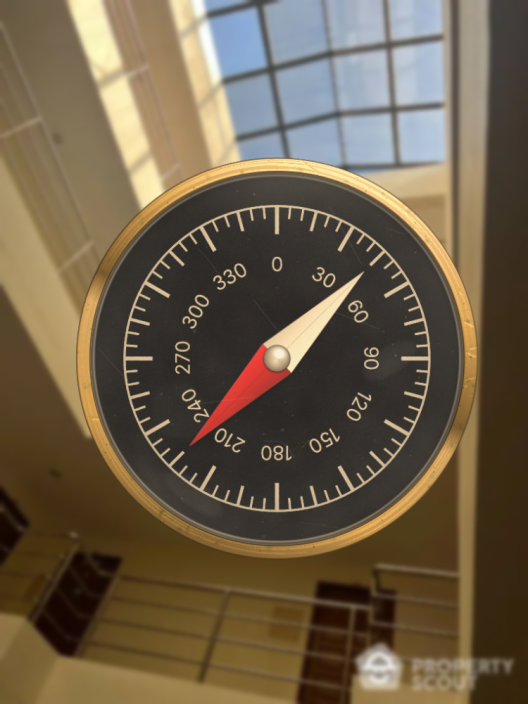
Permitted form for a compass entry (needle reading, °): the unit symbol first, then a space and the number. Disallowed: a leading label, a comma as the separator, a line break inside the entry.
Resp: ° 225
